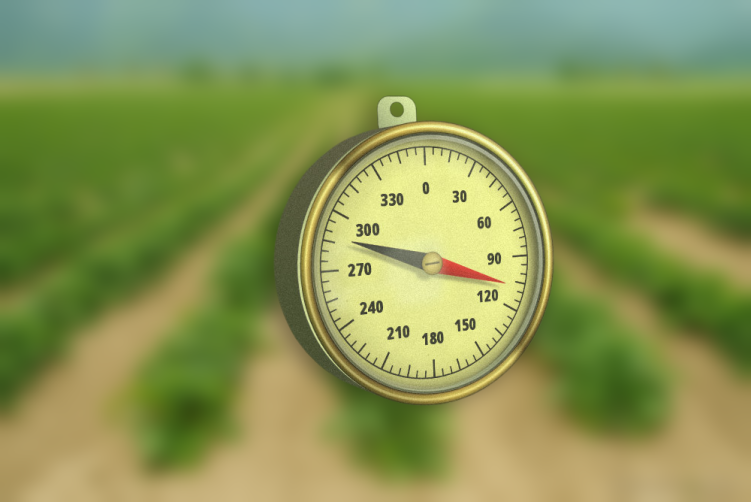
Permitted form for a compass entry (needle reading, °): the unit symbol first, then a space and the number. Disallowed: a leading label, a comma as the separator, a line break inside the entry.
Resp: ° 107.5
